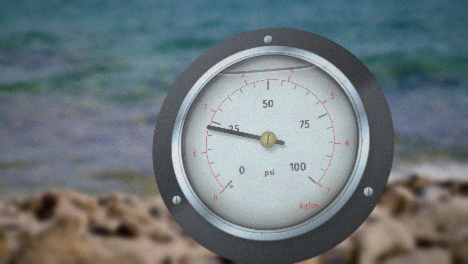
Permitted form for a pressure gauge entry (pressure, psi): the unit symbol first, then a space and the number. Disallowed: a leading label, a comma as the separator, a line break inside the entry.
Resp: psi 22.5
